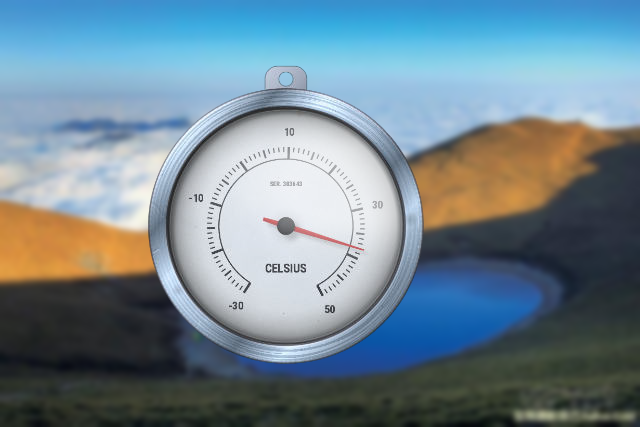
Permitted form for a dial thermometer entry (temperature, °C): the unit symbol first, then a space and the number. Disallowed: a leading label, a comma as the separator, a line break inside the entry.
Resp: °C 38
